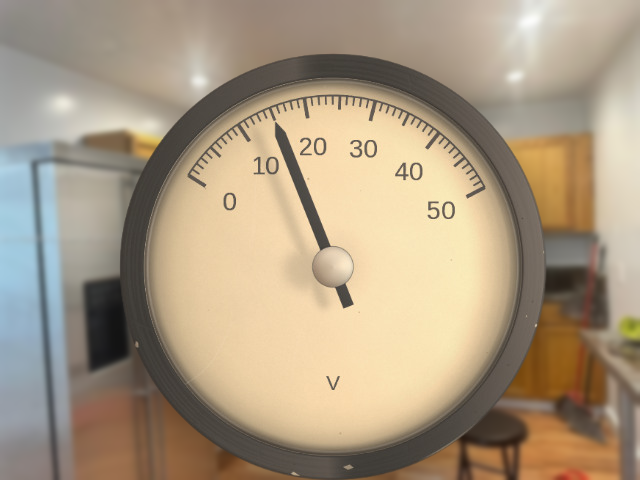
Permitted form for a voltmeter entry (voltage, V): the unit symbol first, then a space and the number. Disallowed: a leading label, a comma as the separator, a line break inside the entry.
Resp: V 15
